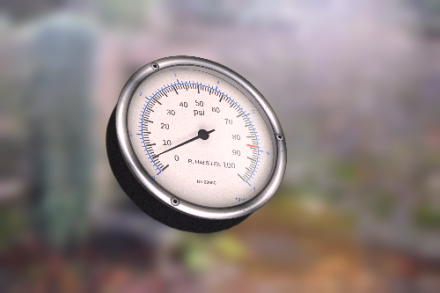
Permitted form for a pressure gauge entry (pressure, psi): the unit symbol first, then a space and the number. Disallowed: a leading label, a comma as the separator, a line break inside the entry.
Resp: psi 5
